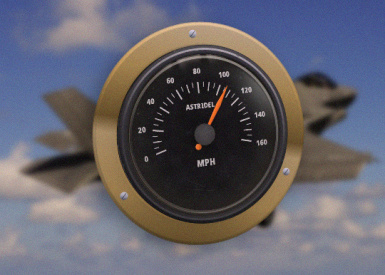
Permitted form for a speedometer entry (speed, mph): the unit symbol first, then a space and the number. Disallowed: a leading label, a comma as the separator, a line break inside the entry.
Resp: mph 105
